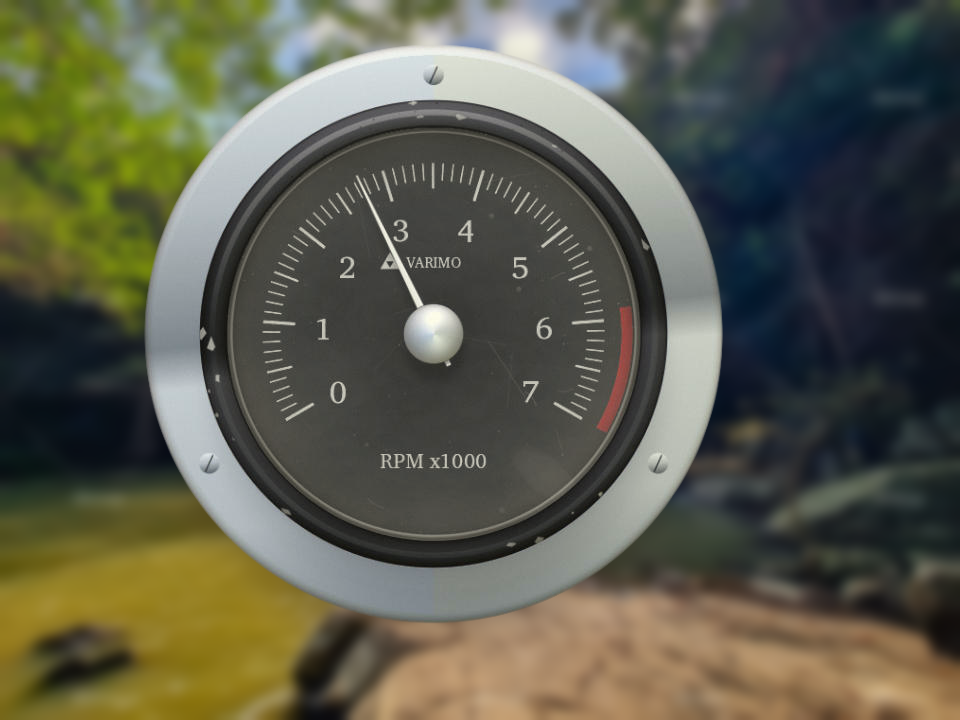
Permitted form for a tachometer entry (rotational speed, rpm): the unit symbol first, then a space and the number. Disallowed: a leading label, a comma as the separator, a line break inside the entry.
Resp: rpm 2750
